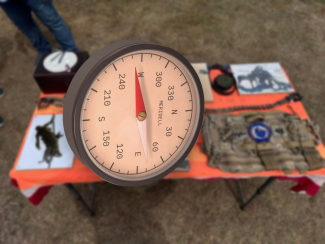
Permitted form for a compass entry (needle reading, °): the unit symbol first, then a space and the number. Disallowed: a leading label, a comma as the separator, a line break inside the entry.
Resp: ° 260
